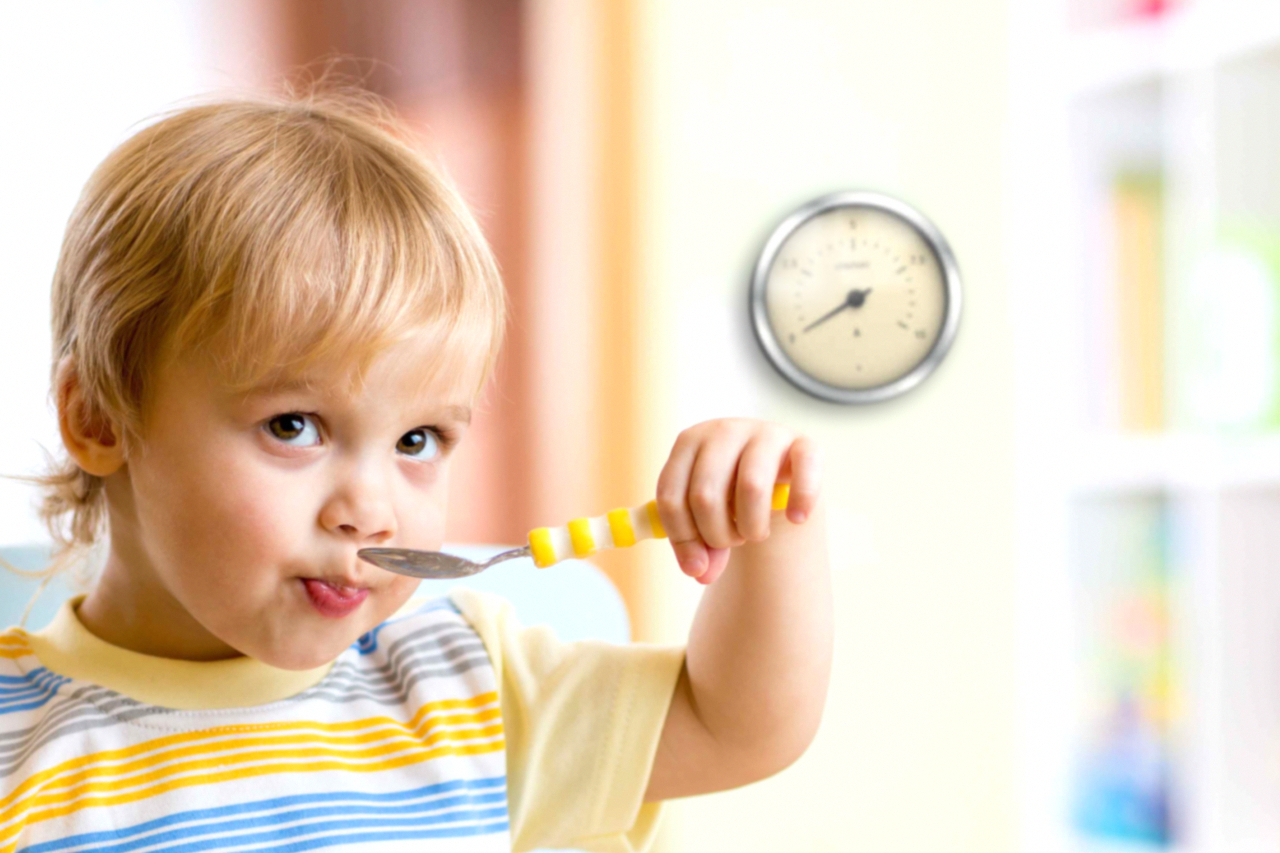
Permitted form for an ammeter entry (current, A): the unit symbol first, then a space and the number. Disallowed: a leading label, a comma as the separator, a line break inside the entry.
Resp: A 0
